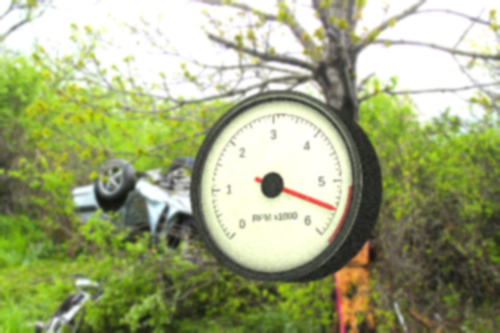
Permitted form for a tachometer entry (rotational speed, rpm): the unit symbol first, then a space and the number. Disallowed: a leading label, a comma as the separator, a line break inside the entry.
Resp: rpm 5500
